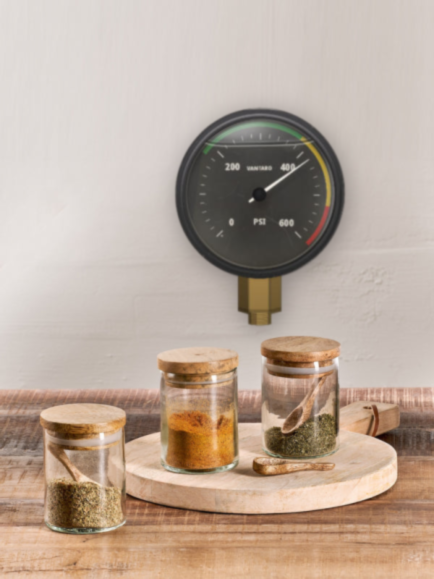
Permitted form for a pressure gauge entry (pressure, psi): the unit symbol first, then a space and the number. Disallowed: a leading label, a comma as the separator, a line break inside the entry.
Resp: psi 420
